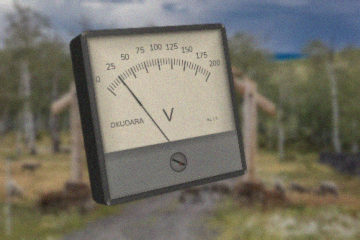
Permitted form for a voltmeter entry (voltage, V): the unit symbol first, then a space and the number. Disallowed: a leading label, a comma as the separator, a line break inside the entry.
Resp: V 25
